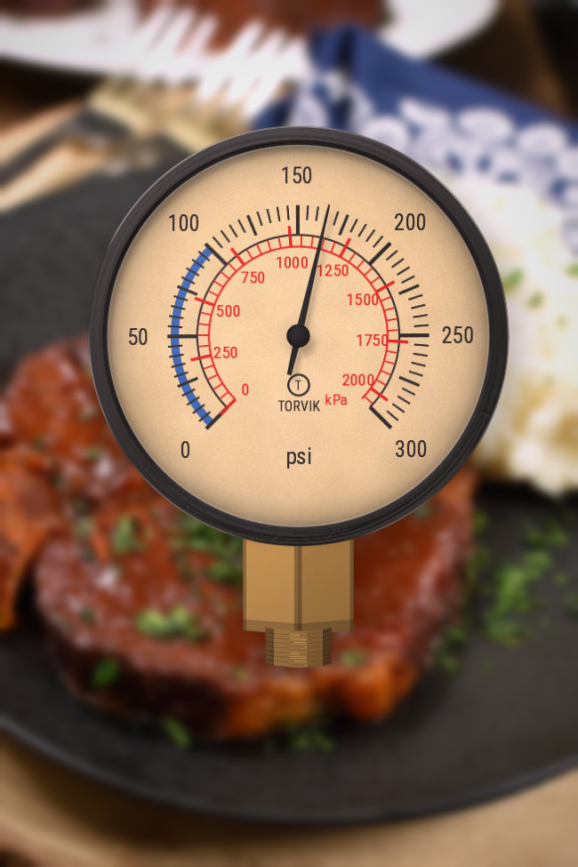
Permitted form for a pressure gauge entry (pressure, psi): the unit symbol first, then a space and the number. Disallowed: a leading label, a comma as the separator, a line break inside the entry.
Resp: psi 165
